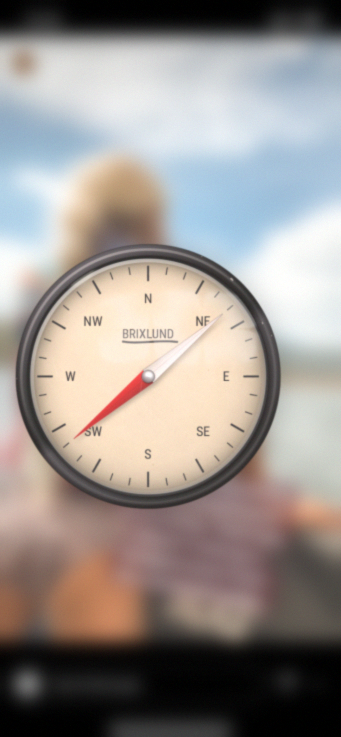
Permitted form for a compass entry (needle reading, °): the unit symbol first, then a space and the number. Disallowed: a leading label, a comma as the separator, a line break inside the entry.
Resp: ° 230
